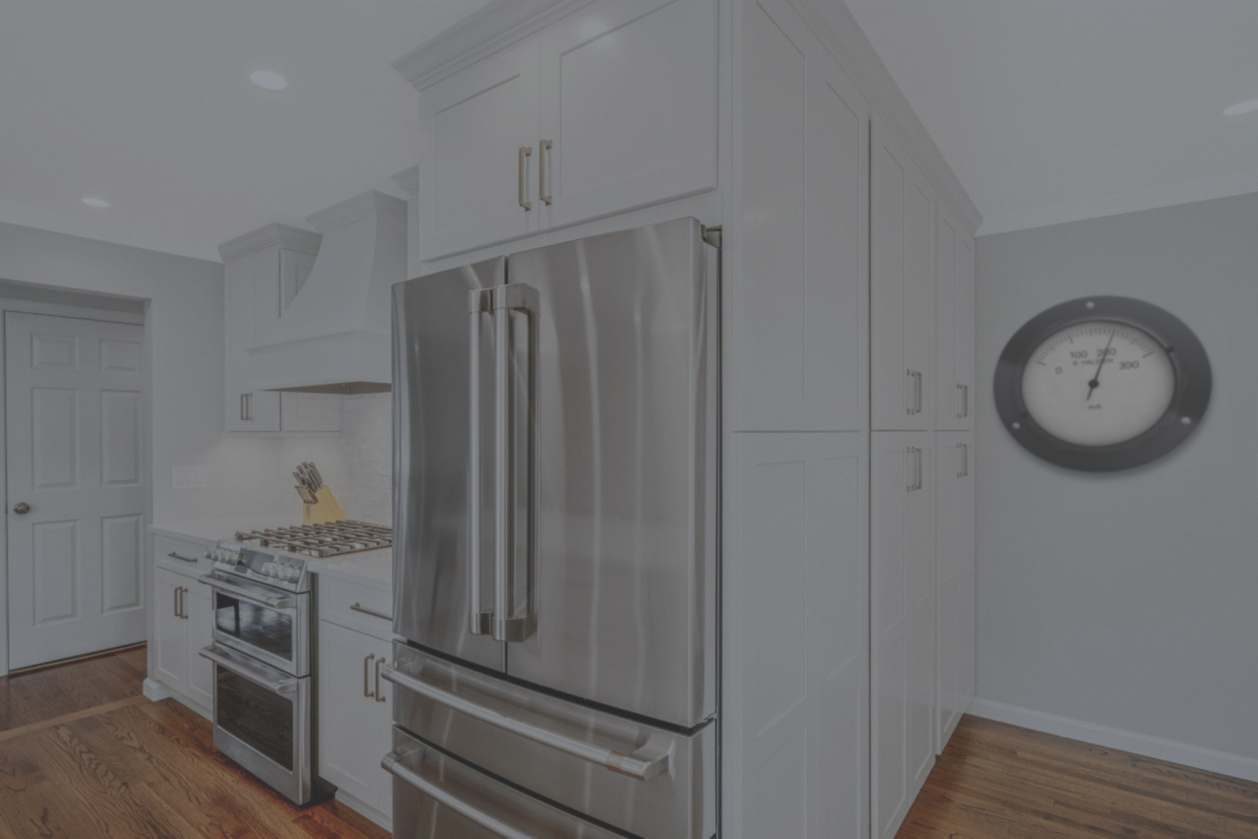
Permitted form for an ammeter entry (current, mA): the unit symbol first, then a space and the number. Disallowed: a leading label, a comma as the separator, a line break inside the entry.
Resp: mA 200
